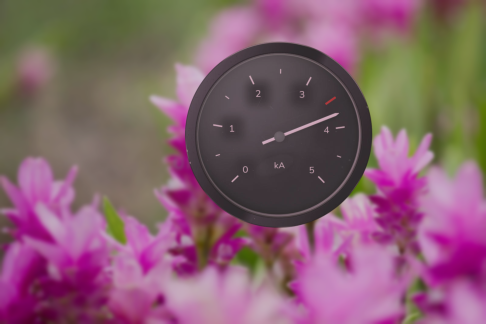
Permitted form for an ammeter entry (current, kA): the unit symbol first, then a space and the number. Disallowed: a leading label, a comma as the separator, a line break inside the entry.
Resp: kA 3.75
